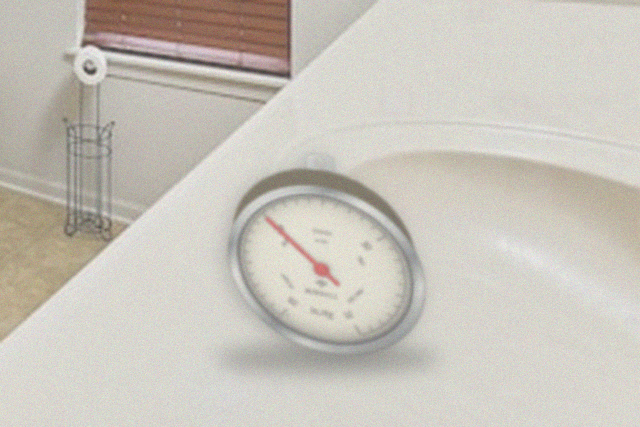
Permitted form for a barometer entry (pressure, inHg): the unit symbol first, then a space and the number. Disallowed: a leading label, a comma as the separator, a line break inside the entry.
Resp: inHg 29
